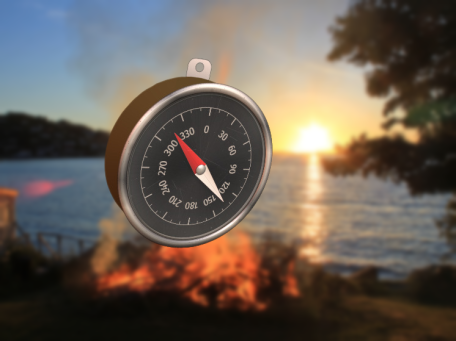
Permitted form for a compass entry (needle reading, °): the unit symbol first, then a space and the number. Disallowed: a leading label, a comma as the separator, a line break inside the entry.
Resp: ° 315
